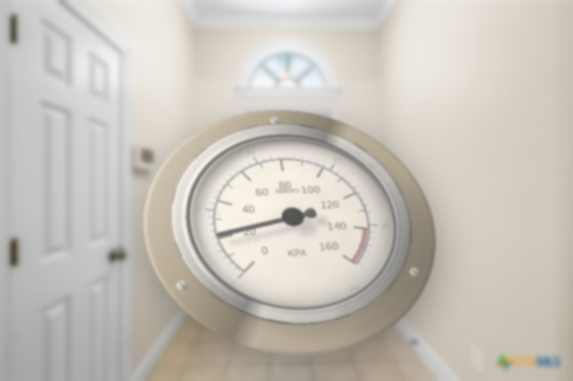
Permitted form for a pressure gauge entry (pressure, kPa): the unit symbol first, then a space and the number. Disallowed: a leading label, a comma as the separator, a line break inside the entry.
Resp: kPa 20
